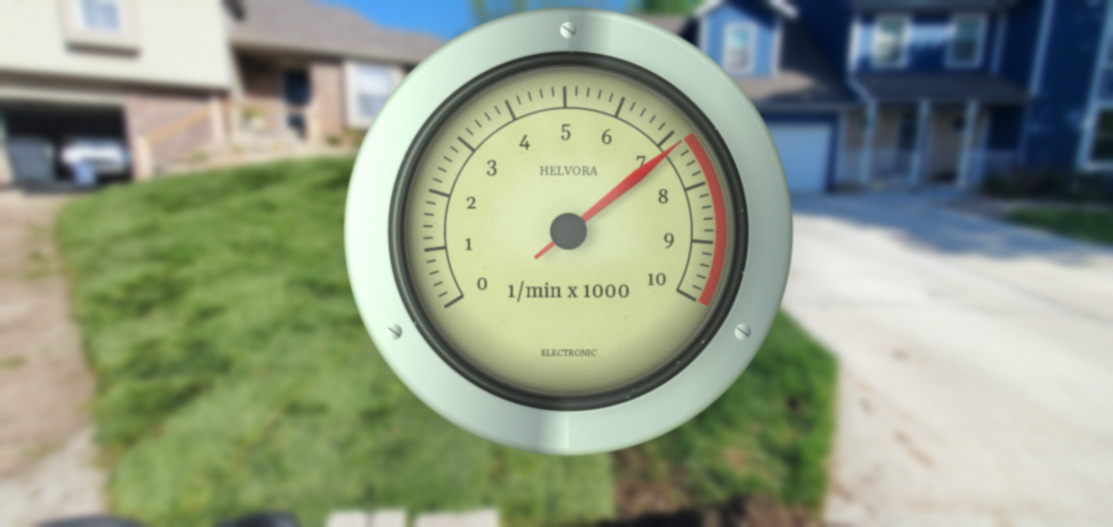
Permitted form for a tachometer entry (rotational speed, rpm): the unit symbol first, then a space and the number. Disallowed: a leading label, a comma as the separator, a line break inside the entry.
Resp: rpm 7200
